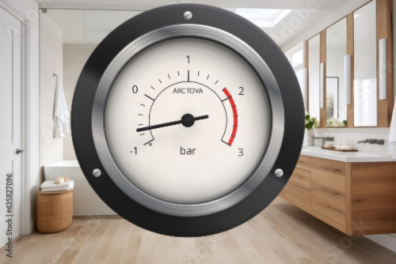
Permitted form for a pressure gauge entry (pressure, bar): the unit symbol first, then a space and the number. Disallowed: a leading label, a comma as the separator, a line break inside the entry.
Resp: bar -0.7
